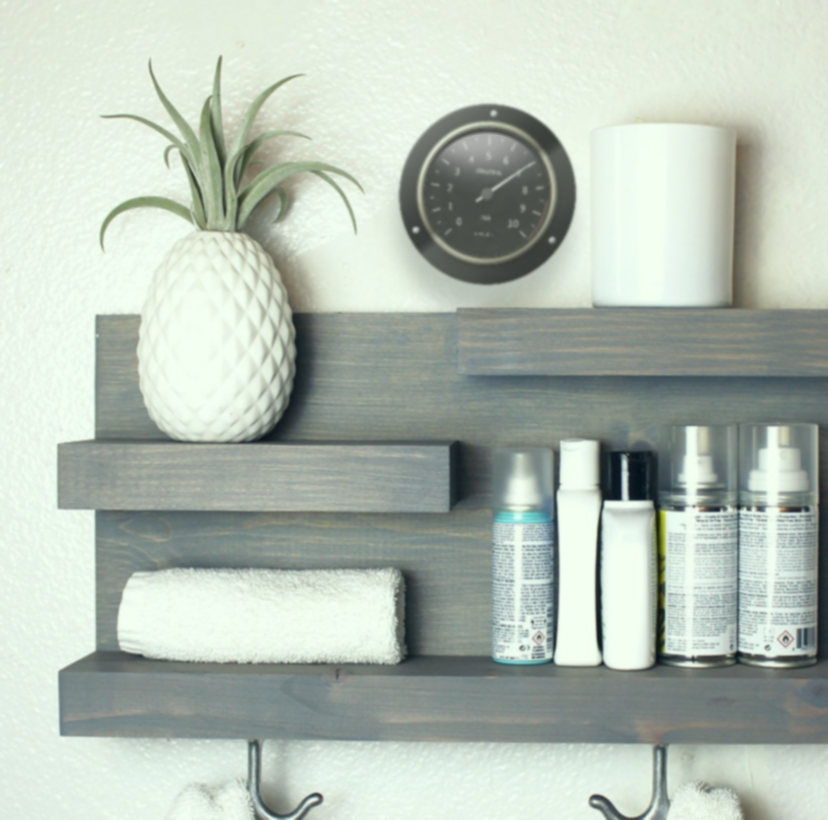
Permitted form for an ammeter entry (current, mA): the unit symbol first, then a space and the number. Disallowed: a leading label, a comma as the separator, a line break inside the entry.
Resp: mA 7
